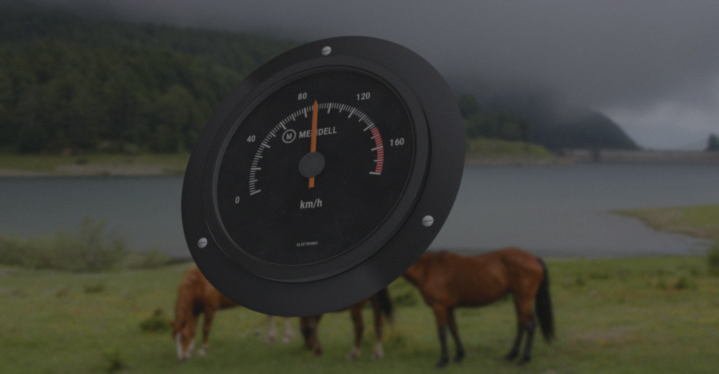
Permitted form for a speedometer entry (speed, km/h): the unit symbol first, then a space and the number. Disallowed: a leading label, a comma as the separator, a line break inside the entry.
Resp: km/h 90
